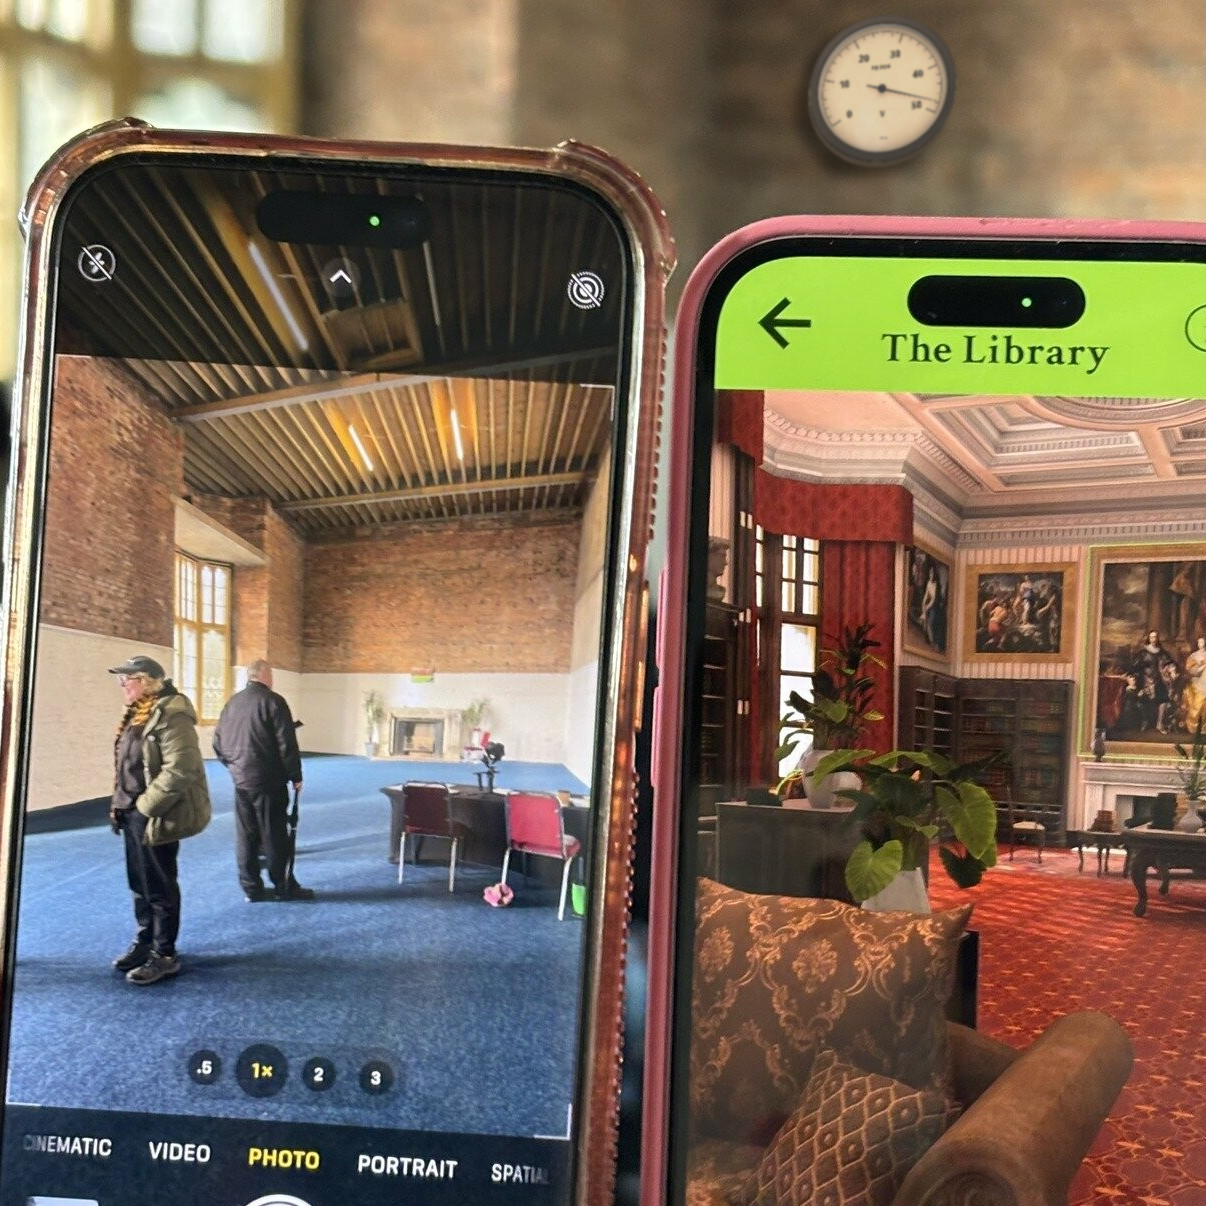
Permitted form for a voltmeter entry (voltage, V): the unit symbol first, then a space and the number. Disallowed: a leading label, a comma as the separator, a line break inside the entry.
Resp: V 48
